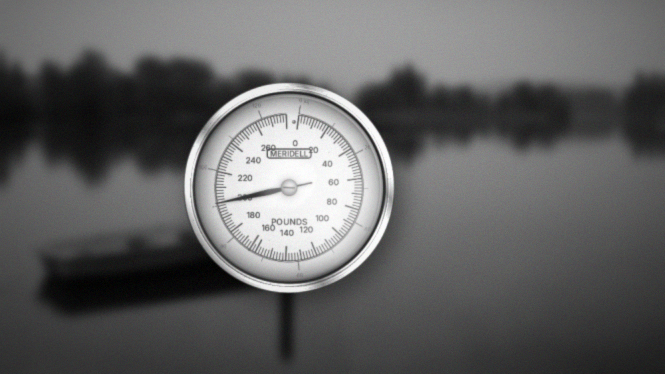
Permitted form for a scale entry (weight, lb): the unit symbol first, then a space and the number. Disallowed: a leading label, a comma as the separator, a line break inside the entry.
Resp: lb 200
